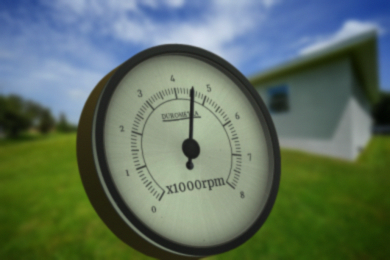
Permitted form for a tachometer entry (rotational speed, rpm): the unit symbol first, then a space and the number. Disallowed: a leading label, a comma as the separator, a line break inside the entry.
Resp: rpm 4500
